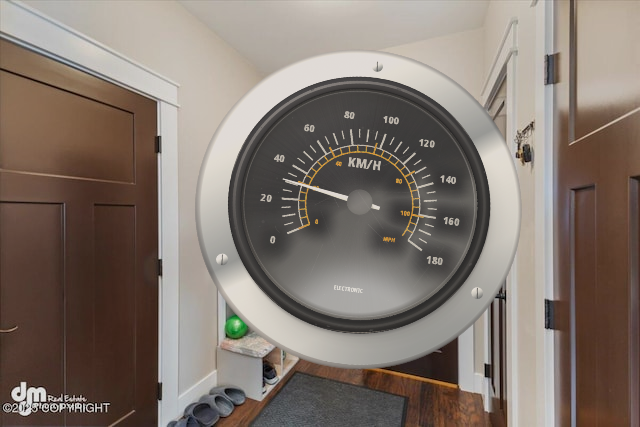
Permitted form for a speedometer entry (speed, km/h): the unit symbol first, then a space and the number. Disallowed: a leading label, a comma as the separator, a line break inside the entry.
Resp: km/h 30
